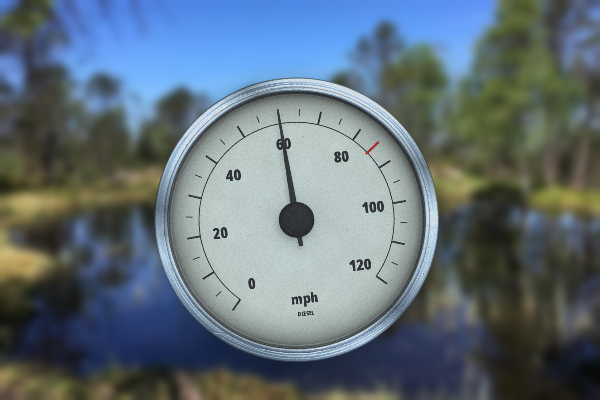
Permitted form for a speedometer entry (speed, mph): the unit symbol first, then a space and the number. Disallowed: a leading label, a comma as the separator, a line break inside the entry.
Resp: mph 60
